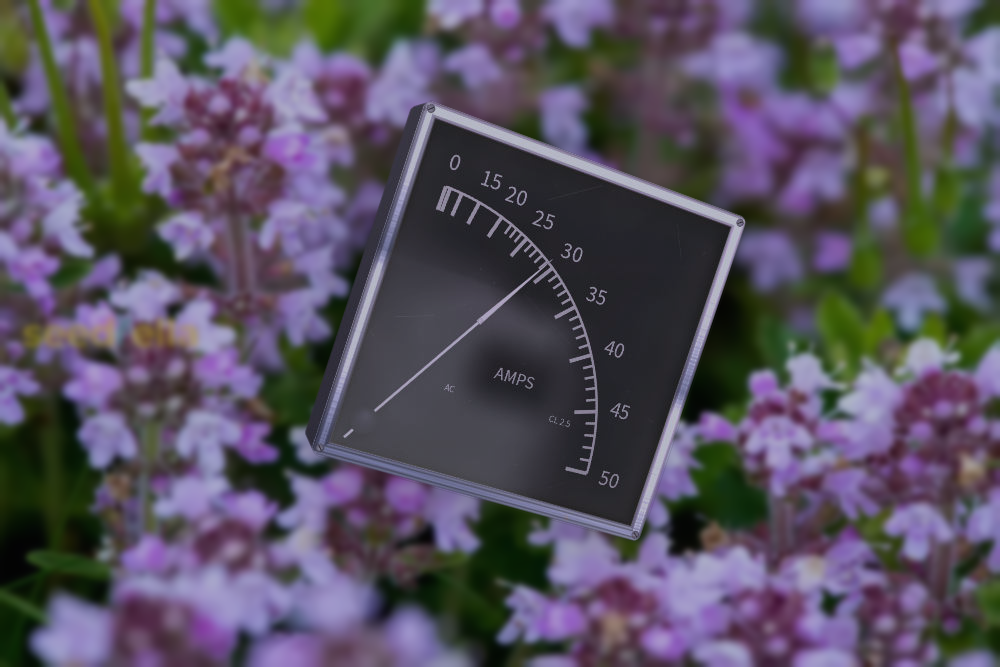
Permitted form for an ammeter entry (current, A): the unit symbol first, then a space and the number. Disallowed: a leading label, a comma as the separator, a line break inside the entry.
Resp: A 29
